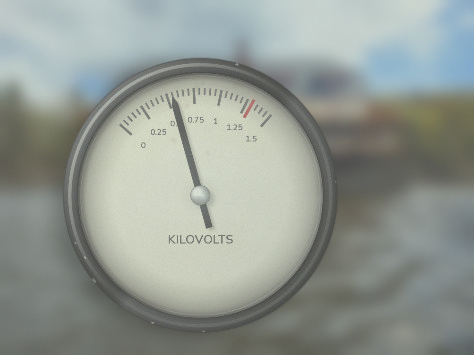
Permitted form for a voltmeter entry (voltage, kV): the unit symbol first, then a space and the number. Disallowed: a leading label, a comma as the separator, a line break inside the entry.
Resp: kV 0.55
